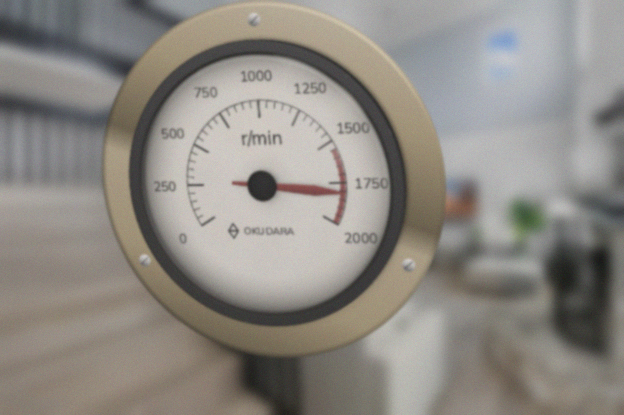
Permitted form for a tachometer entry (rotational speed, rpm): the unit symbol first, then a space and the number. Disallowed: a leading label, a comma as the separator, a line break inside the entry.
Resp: rpm 1800
